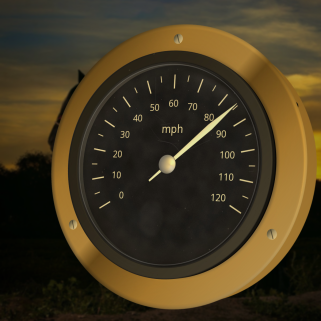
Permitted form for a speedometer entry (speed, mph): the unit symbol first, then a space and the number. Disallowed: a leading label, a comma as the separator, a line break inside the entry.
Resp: mph 85
